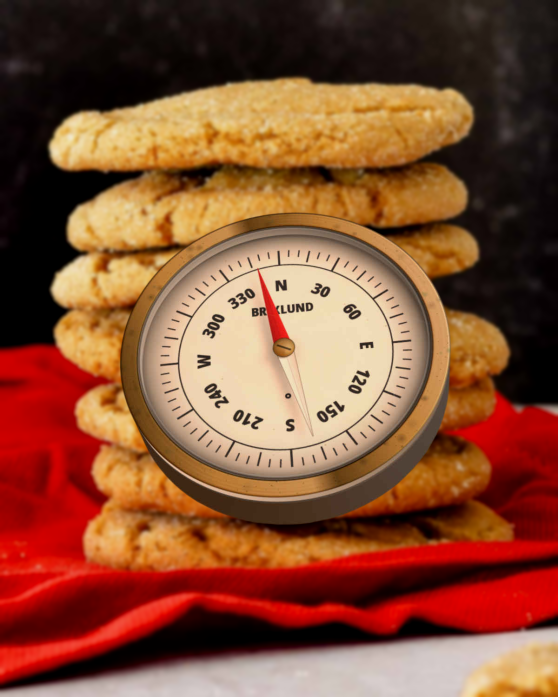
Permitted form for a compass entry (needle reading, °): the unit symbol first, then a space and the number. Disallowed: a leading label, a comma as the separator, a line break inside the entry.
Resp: ° 347.5
